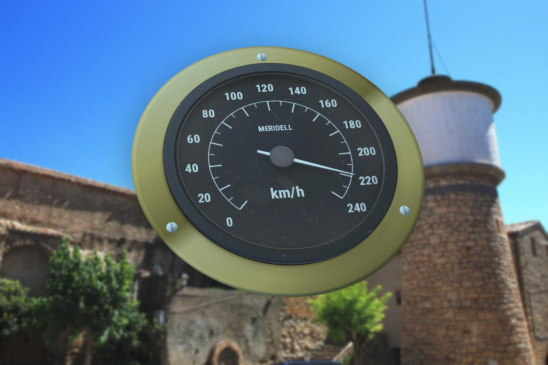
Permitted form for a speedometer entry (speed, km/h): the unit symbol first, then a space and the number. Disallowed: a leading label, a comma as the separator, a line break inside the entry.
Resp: km/h 220
